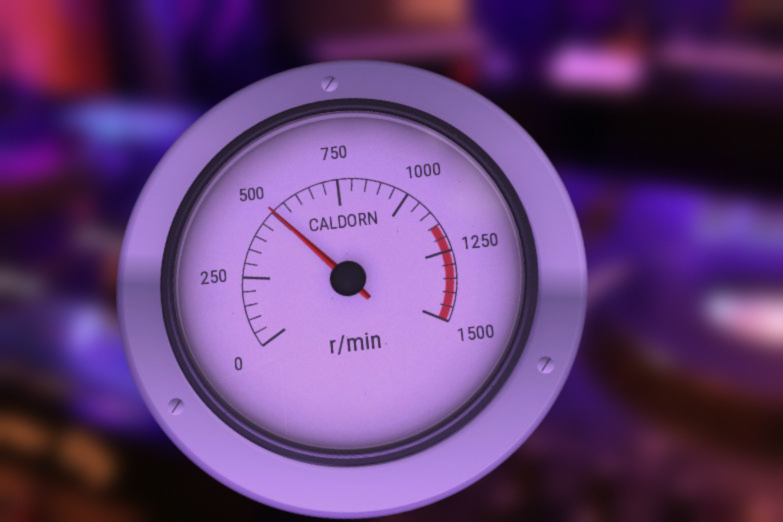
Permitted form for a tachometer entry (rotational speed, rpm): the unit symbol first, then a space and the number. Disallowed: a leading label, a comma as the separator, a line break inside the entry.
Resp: rpm 500
